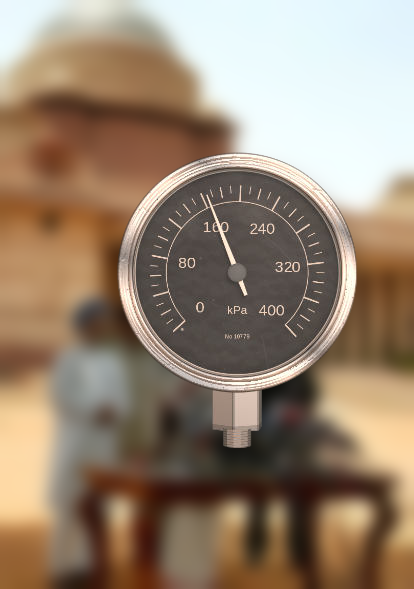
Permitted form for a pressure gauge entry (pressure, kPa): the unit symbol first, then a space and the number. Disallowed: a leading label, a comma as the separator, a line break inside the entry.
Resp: kPa 165
